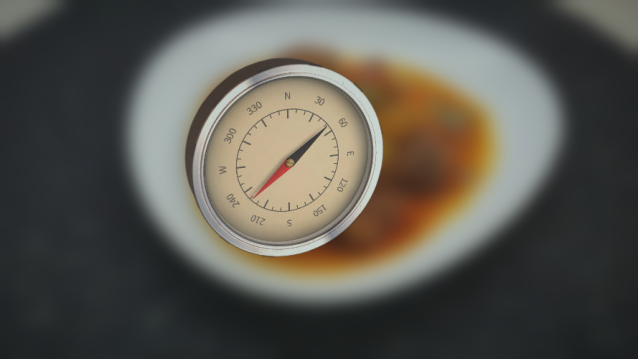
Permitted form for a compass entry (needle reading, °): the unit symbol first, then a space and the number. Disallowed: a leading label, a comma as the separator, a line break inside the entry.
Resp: ° 230
